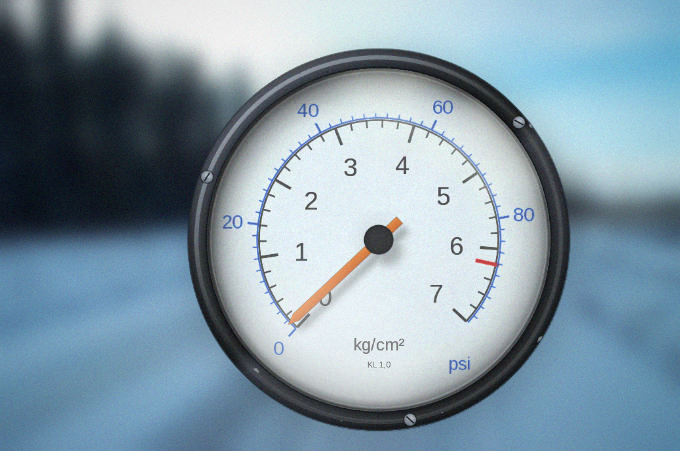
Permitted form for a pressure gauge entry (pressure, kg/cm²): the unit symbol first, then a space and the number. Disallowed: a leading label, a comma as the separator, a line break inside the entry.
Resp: kg/cm² 0.1
